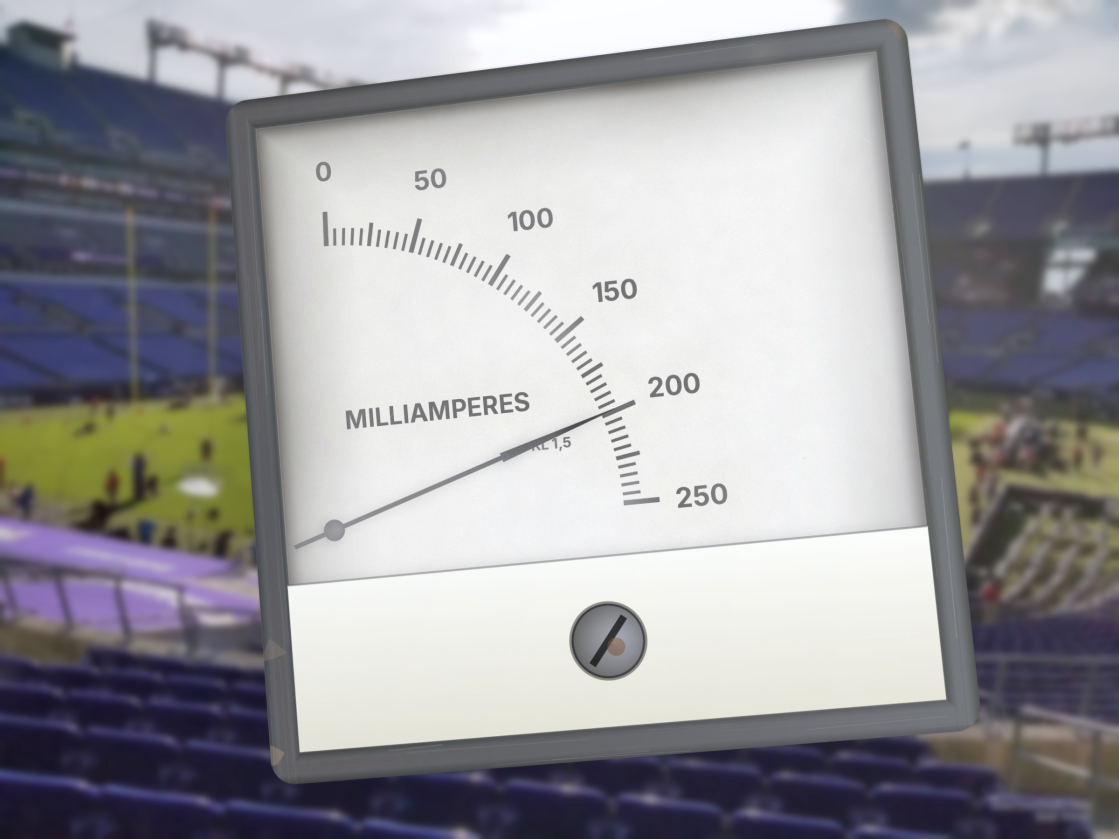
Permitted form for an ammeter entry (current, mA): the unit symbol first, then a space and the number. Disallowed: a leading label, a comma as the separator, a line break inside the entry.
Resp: mA 200
